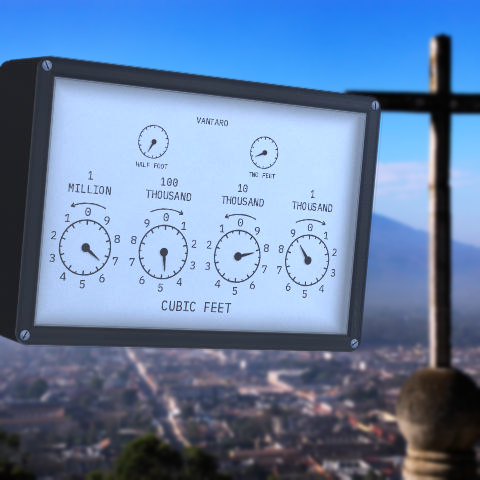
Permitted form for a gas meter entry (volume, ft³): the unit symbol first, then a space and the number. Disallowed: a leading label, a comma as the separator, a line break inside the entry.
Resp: ft³ 647900
